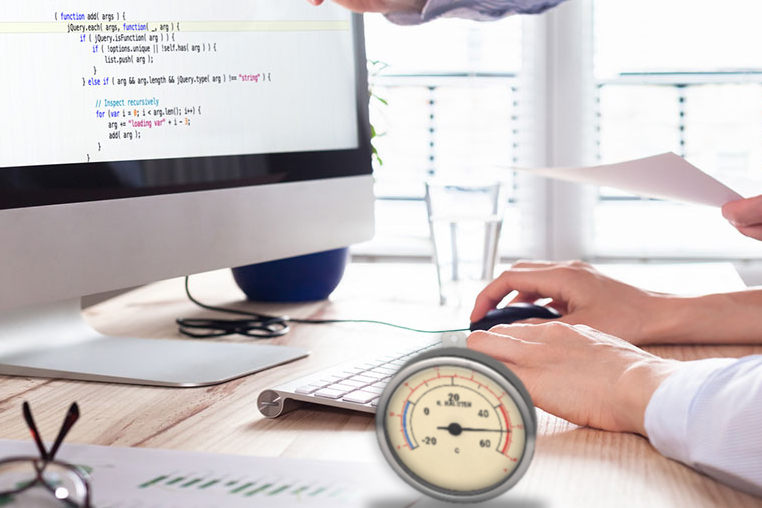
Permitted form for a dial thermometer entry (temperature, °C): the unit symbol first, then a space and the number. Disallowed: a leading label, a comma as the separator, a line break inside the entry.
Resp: °C 50
